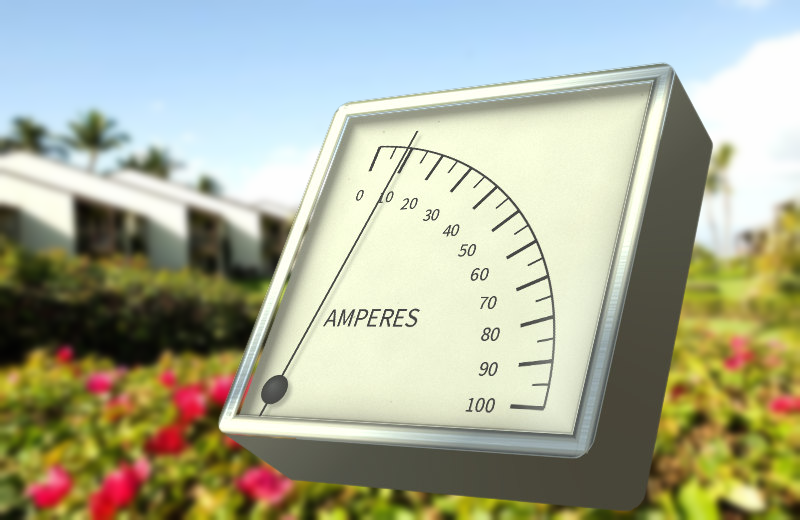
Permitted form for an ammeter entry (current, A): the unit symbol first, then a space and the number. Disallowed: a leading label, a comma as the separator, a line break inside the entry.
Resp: A 10
